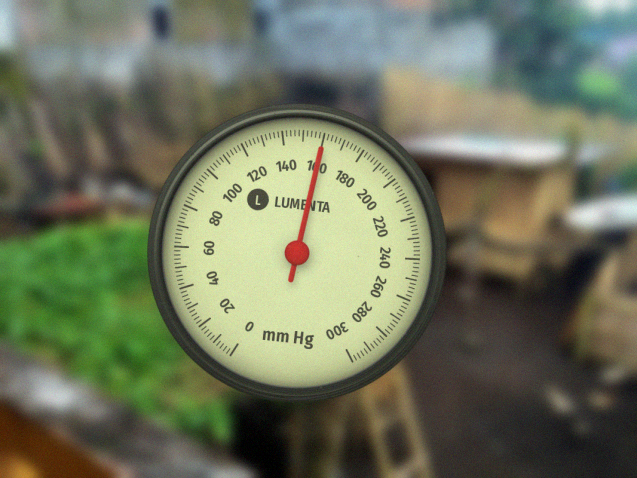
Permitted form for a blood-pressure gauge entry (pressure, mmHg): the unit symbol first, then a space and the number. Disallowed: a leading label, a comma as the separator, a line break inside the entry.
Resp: mmHg 160
